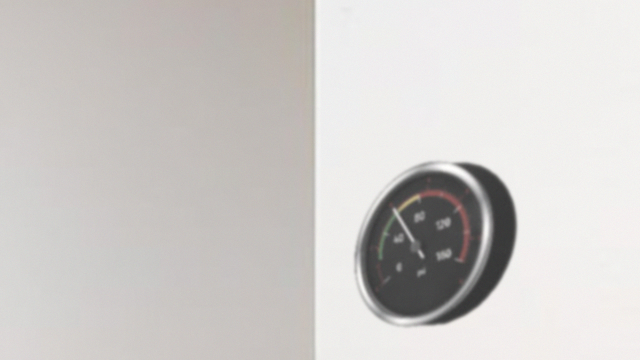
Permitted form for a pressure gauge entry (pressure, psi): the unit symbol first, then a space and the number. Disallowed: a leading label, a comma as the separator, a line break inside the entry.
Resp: psi 60
